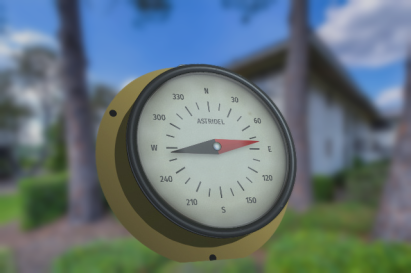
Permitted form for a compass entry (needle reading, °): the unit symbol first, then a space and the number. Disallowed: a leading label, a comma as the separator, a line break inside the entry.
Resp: ° 82.5
